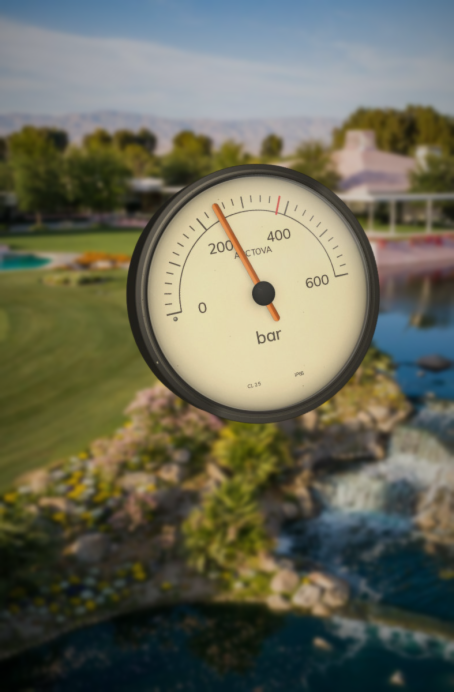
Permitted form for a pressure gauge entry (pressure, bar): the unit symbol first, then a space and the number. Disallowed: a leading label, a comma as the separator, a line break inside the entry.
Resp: bar 240
